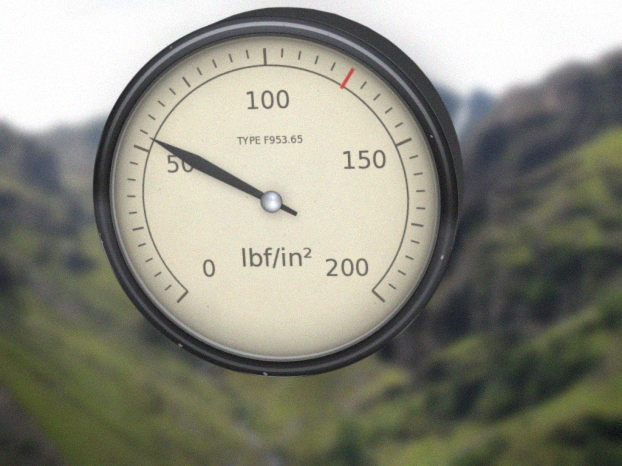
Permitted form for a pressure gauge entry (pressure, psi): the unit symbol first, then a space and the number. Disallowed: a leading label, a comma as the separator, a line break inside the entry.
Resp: psi 55
